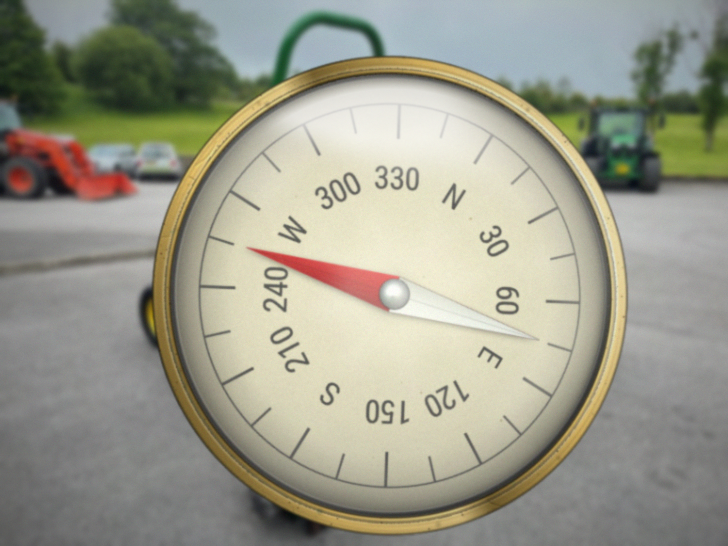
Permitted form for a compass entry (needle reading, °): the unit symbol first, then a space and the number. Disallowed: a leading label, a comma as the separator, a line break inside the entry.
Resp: ° 255
